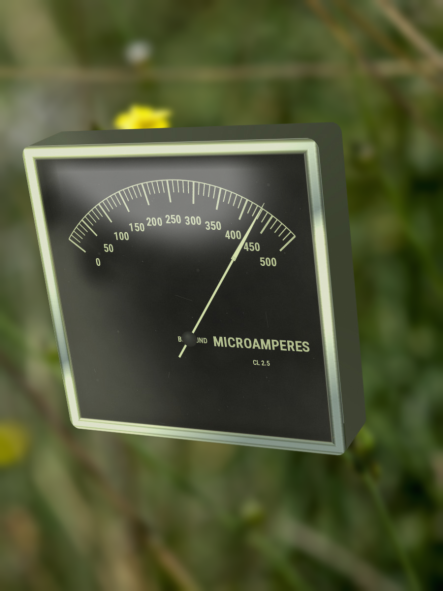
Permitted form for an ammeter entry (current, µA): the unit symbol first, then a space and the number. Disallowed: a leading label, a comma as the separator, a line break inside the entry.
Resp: µA 430
